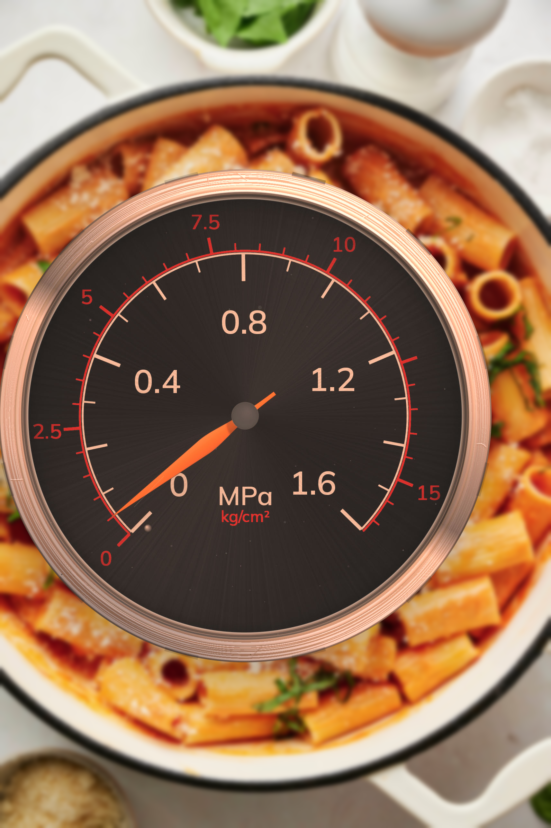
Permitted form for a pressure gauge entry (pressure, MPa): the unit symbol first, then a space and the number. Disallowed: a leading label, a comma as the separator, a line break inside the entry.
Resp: MPa 0.05
